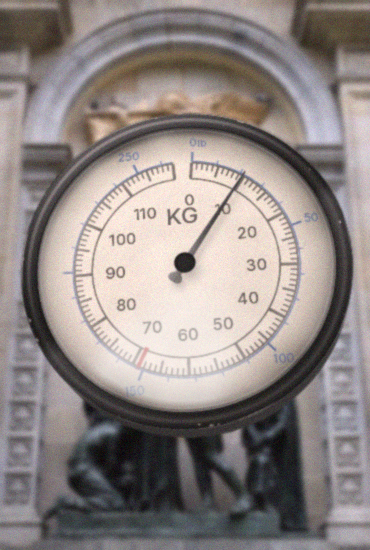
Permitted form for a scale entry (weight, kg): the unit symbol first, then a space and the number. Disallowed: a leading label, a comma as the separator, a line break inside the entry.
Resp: kg 10
